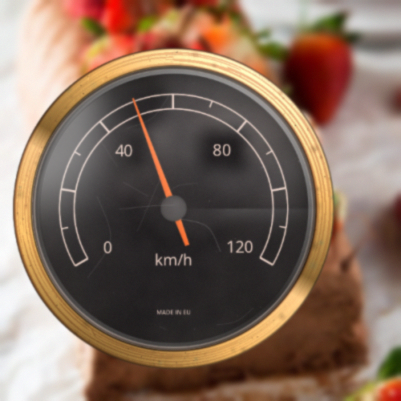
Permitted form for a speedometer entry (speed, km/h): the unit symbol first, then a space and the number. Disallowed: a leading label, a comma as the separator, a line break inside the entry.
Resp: km/h 50
